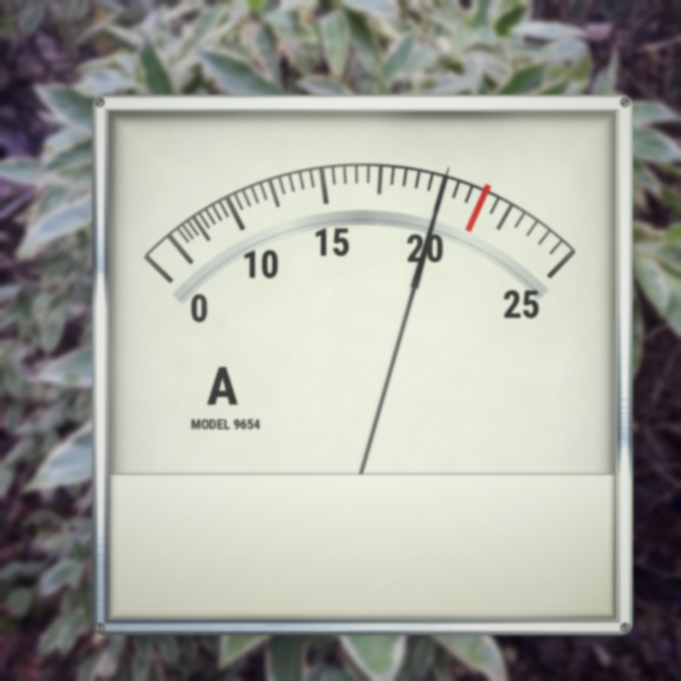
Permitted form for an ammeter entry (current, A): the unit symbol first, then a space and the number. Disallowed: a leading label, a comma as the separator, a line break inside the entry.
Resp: A 20
